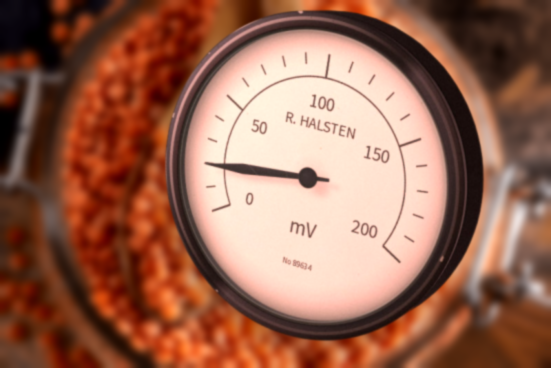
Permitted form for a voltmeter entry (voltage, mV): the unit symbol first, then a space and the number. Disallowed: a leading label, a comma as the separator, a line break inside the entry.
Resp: mV 20
